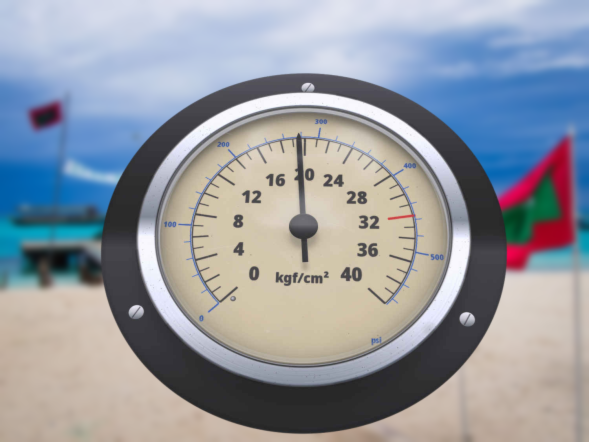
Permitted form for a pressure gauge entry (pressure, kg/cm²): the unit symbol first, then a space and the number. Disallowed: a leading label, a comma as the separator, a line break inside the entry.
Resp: kg/cm² 19.5
